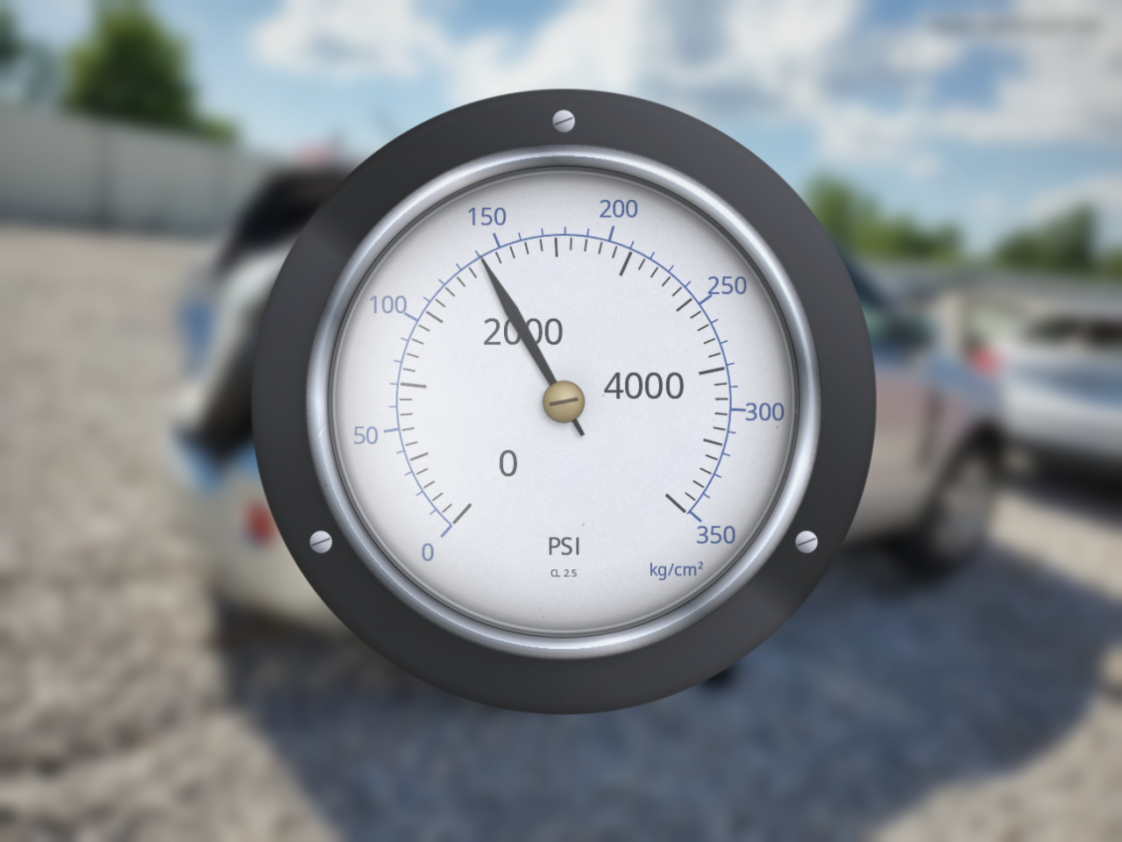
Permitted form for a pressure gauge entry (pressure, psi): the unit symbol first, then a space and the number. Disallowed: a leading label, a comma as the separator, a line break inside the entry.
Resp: psi 2000
